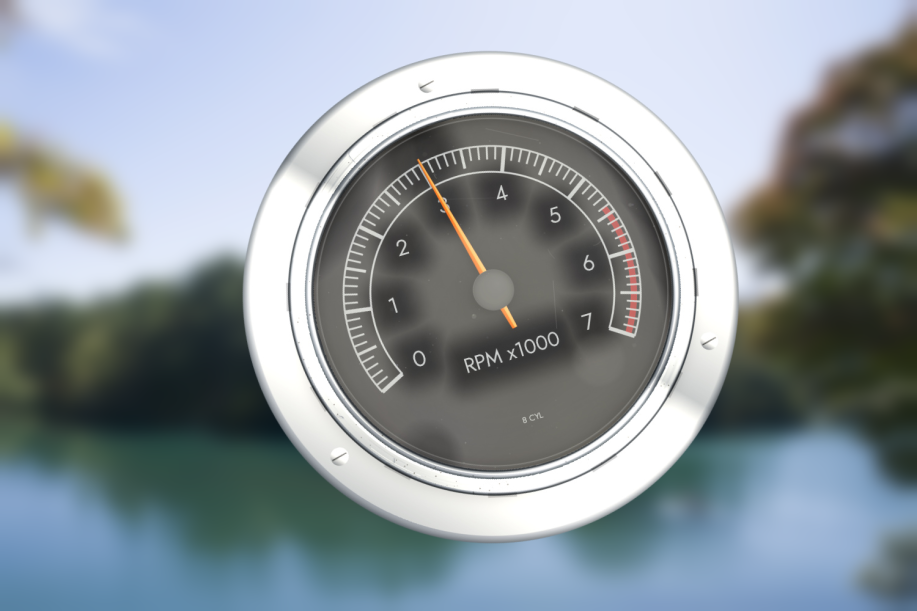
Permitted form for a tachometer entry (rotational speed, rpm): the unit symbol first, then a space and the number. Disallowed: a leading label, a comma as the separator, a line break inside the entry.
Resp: rpm 3000
